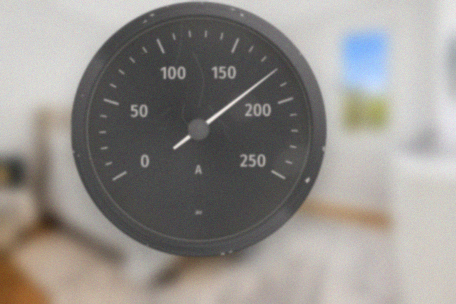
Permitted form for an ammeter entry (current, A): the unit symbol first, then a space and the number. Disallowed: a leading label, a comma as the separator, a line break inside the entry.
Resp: A 180
